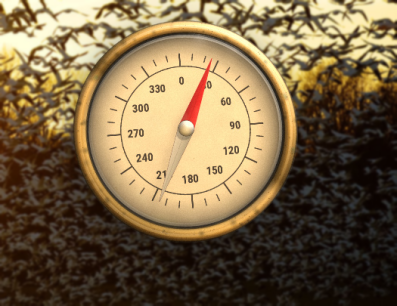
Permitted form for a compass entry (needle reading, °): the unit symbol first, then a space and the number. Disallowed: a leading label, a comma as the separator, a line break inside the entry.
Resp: ° 25
